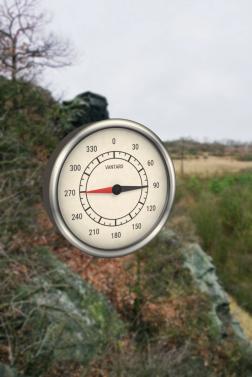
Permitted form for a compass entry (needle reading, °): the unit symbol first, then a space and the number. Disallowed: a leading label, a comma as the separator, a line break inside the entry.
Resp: ° 270
